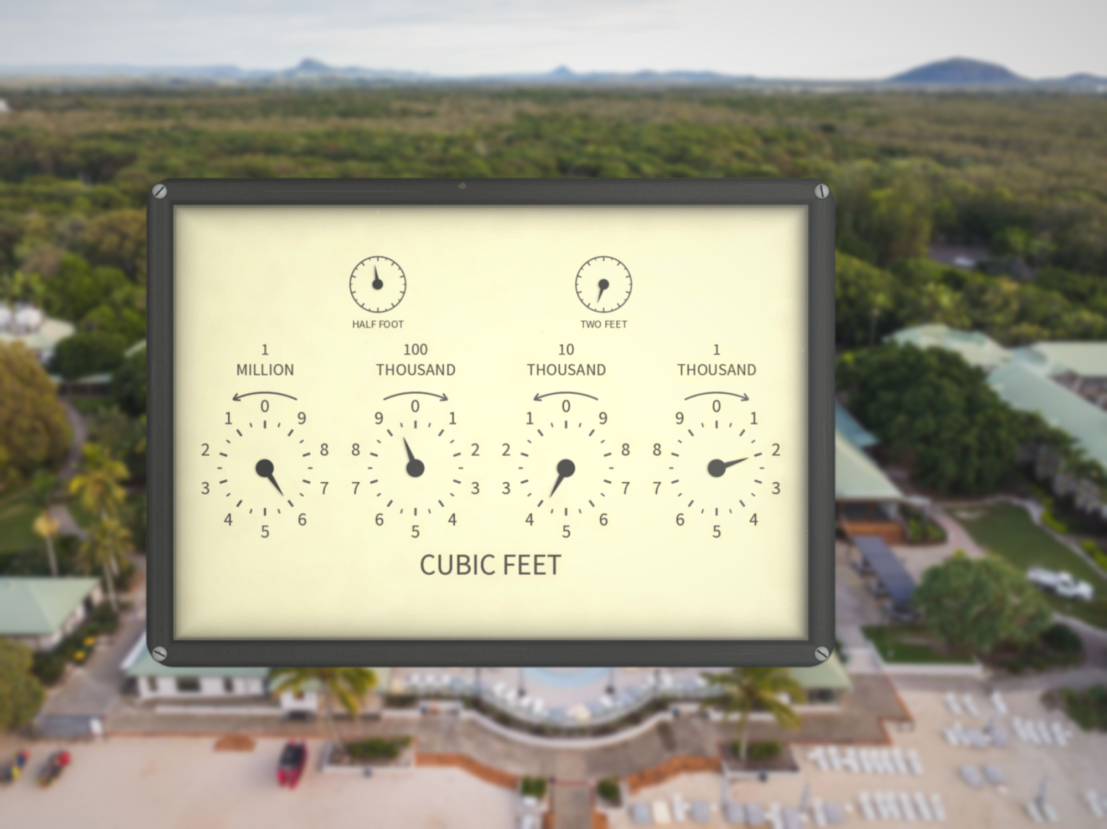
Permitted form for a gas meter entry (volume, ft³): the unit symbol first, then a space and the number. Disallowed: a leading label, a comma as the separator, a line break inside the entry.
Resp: ft³ 594200
